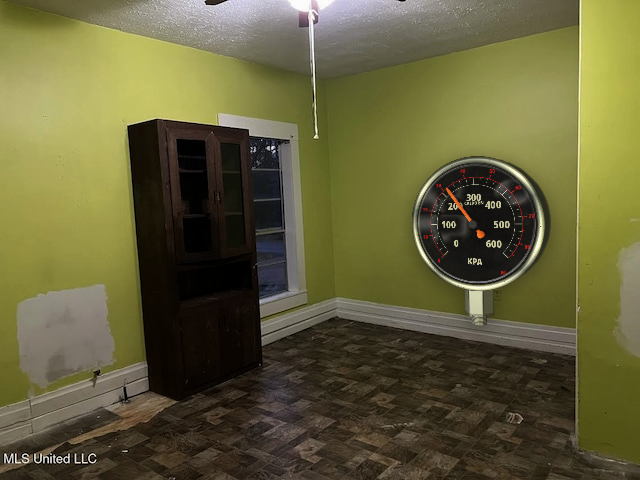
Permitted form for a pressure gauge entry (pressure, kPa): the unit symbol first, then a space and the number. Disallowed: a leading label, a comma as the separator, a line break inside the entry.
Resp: kPa 220
